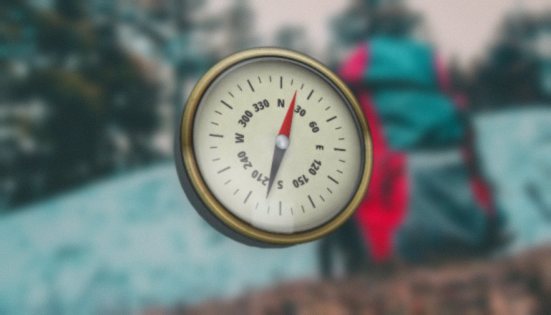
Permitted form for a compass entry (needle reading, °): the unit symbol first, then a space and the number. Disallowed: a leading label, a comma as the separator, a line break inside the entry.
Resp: ° 15
